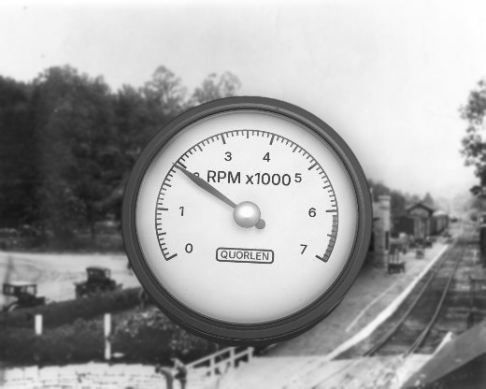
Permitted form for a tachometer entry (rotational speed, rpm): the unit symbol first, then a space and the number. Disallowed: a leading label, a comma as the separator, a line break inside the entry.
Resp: rpm 1900
